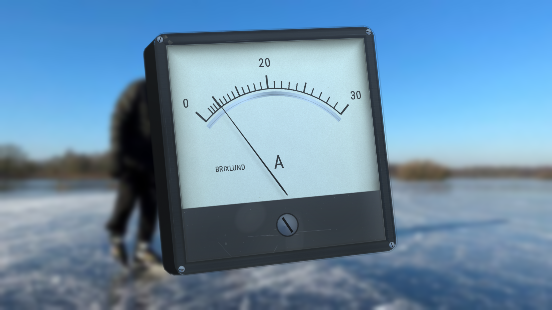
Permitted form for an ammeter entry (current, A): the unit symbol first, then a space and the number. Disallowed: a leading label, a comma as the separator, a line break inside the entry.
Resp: A 10
